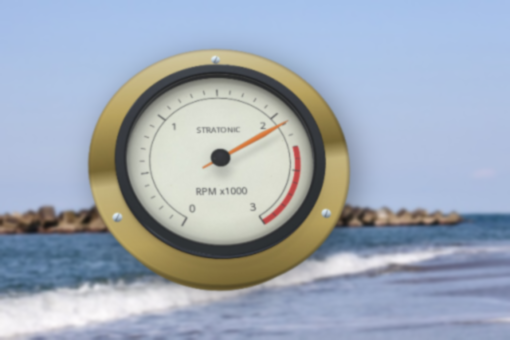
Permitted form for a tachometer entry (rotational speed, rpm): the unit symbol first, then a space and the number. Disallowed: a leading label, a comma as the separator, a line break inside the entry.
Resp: rpm 2100
